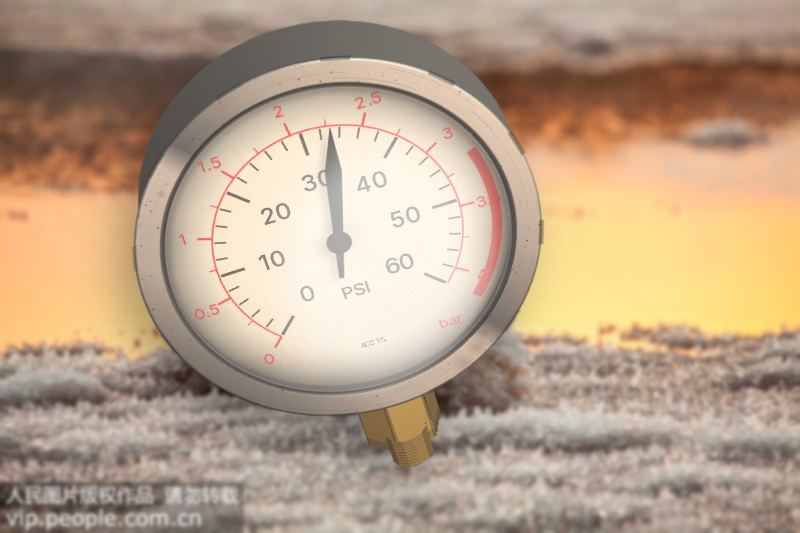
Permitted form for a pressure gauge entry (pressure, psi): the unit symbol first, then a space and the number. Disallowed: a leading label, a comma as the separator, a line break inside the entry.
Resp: psi 33
